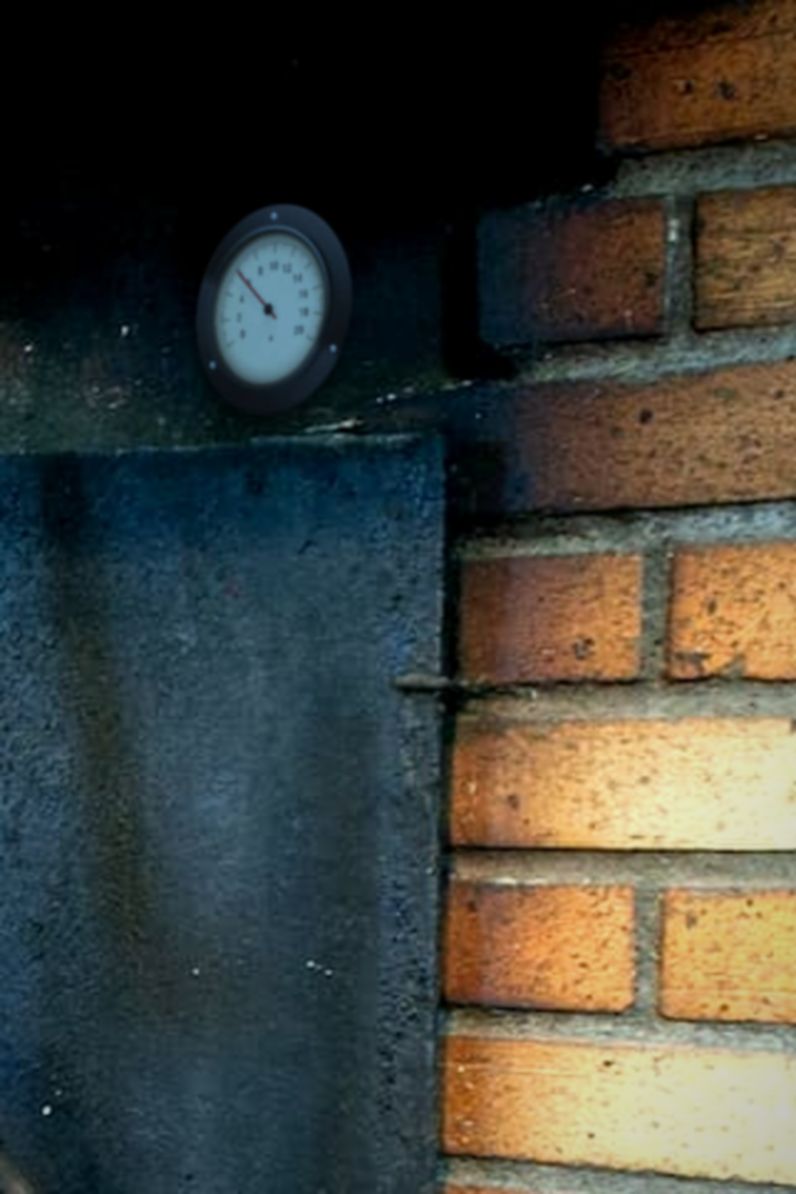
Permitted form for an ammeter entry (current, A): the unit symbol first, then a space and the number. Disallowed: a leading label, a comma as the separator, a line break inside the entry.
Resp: A 6
